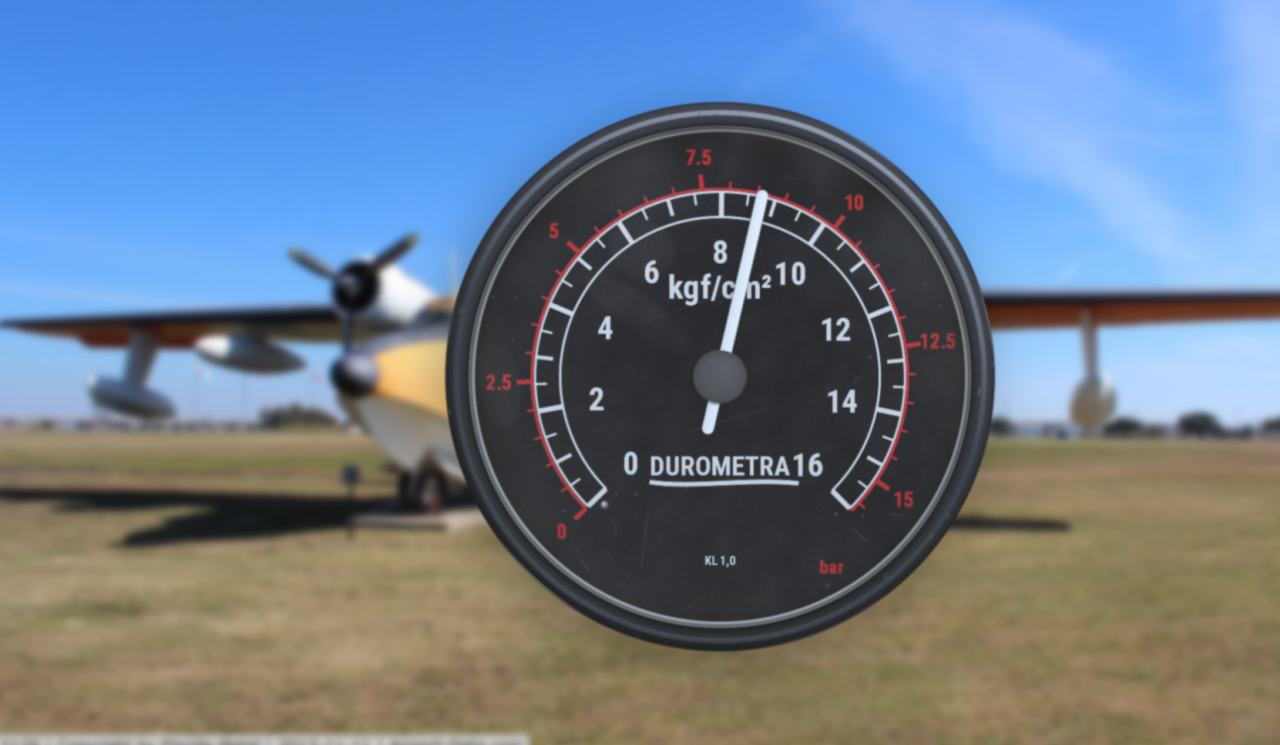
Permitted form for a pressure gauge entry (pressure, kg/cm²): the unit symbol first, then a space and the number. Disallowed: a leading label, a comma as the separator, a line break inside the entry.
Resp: kg/cm² 8.75
